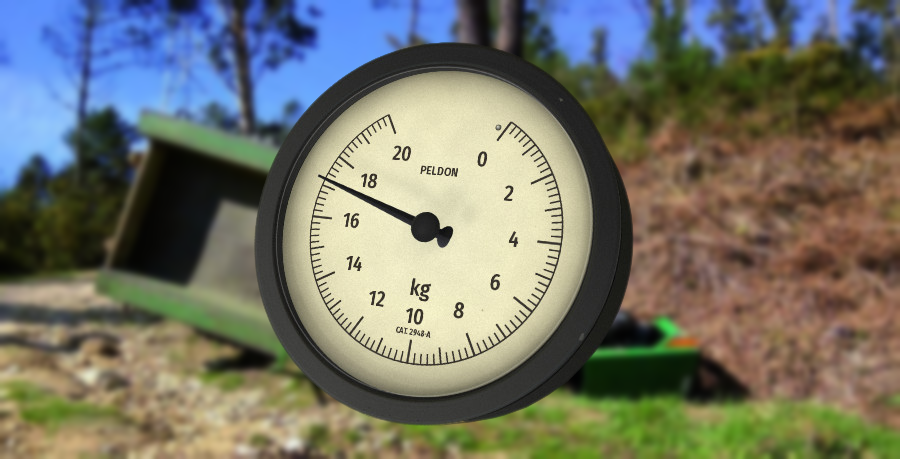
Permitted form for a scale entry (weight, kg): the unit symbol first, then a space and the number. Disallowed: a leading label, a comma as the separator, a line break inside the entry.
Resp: kg 17.2
